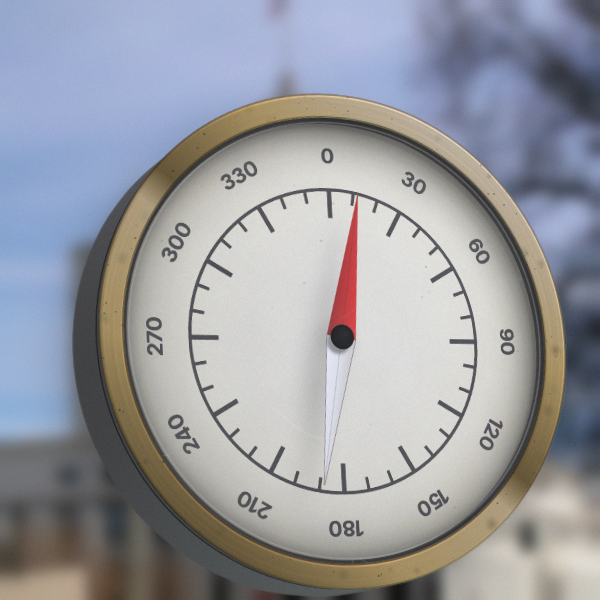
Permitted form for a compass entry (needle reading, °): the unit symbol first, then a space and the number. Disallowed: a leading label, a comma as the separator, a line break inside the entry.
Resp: ° 10
